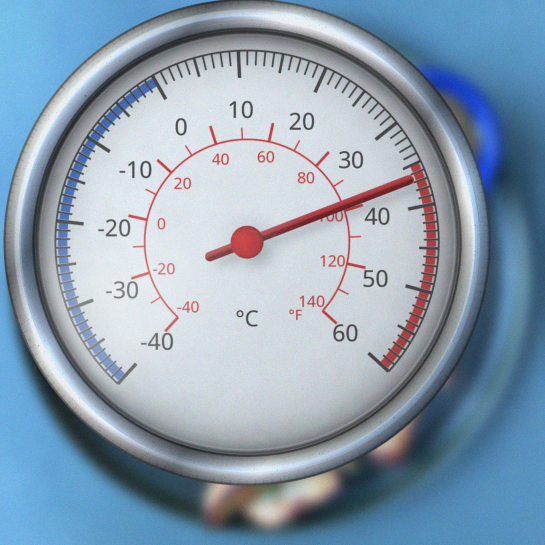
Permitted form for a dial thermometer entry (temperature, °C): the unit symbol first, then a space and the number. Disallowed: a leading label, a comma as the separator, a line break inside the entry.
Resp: °C 36.5
